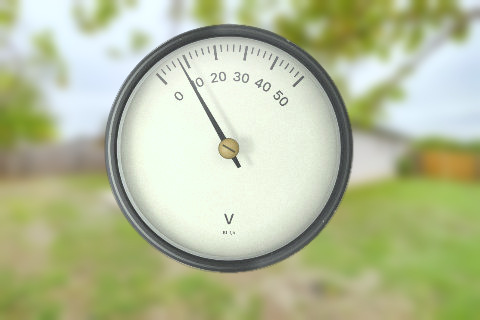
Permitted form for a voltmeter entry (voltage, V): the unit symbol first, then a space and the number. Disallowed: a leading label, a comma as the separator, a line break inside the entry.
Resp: V 8
